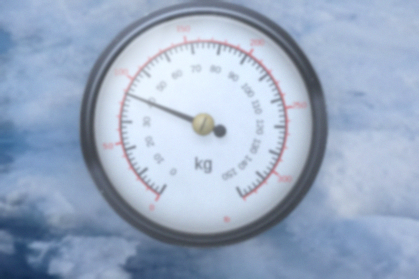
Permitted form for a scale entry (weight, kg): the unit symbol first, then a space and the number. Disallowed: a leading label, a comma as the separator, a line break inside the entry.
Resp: kg 40
